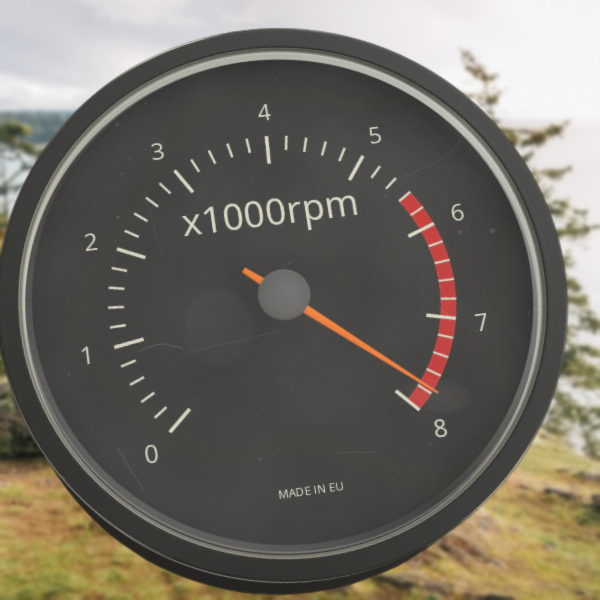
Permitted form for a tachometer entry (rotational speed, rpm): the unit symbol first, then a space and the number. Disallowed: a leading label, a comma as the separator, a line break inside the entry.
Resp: rpm 7800
